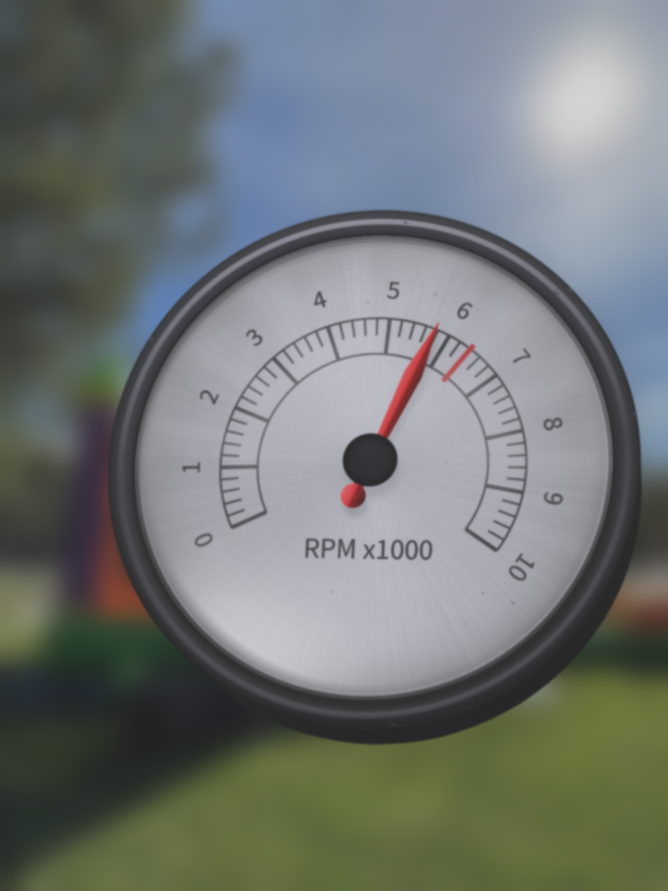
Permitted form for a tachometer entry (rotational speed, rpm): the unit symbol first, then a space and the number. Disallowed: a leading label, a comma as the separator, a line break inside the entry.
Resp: rpm 5800
